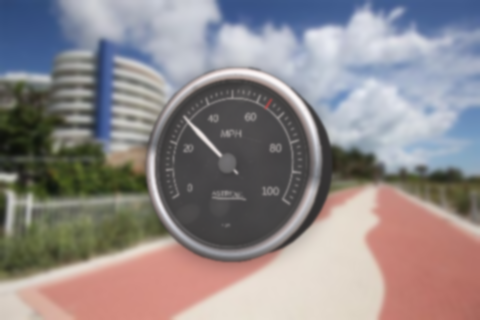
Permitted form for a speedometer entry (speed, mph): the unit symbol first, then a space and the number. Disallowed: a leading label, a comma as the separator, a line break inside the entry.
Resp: mph 30
